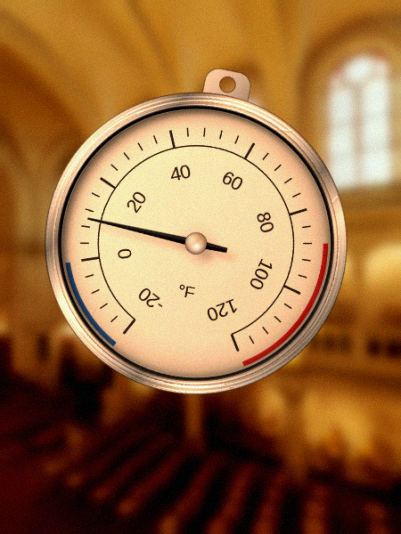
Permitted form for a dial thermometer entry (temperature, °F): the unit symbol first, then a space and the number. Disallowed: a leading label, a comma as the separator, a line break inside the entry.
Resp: °F 10
